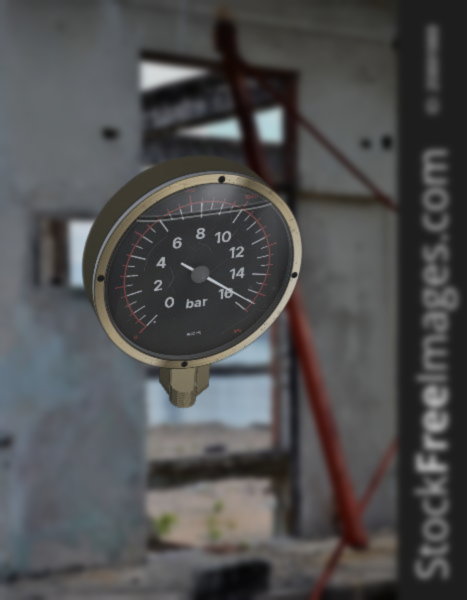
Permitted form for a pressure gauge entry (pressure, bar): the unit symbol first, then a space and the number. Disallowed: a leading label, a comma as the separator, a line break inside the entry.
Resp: bar 15.5
